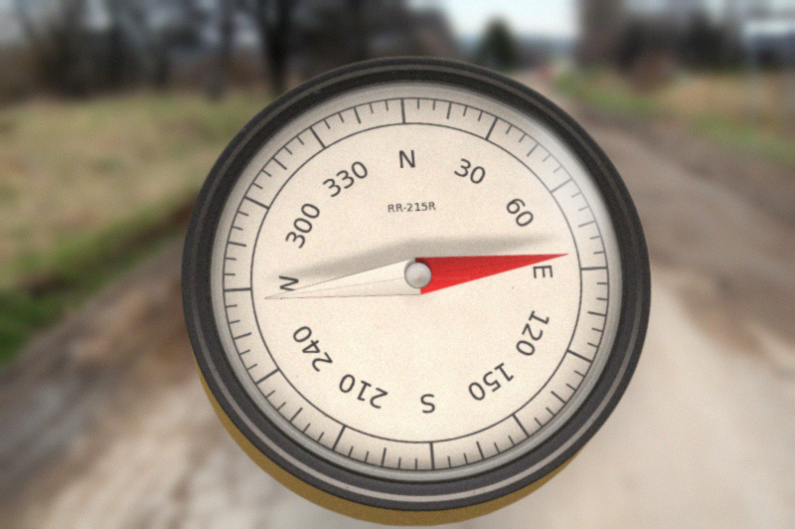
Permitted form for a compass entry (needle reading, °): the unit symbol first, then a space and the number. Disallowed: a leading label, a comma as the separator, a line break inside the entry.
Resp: ° 85
